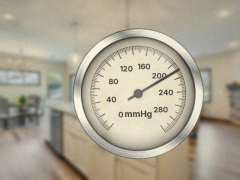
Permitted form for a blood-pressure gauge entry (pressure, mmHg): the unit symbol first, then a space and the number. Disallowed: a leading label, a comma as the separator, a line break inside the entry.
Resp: mmHg 210
